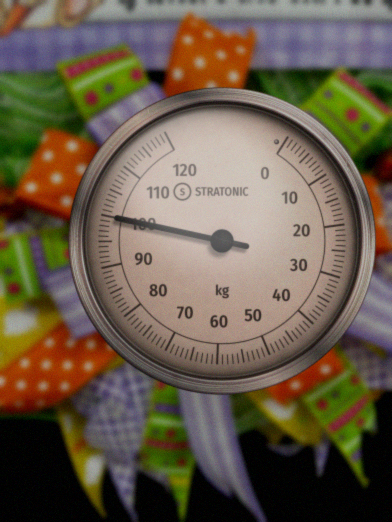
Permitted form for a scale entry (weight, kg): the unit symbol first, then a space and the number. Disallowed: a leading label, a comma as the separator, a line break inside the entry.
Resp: kg 100
